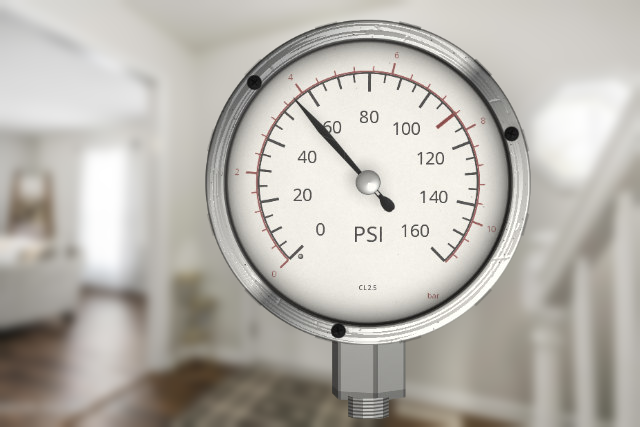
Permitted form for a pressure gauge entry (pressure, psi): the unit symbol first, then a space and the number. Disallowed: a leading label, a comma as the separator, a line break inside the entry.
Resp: psi 55
